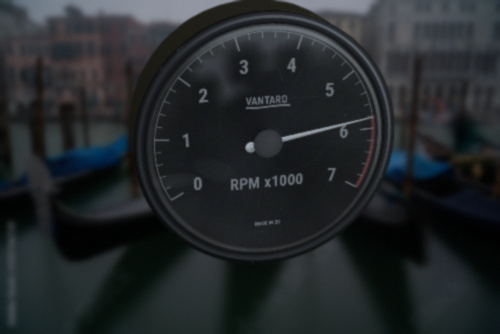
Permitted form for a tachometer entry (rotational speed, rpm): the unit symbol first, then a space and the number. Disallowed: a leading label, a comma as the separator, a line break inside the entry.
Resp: rpm 5800
